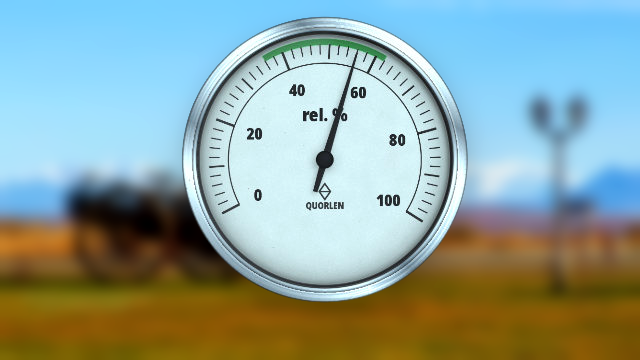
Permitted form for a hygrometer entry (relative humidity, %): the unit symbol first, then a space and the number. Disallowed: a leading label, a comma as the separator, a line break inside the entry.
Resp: % 56
